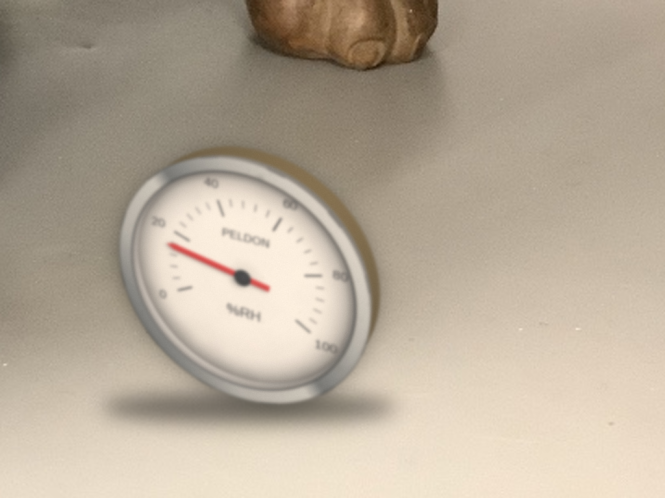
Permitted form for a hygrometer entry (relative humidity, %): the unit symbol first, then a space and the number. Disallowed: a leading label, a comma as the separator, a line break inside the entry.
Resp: % 16
